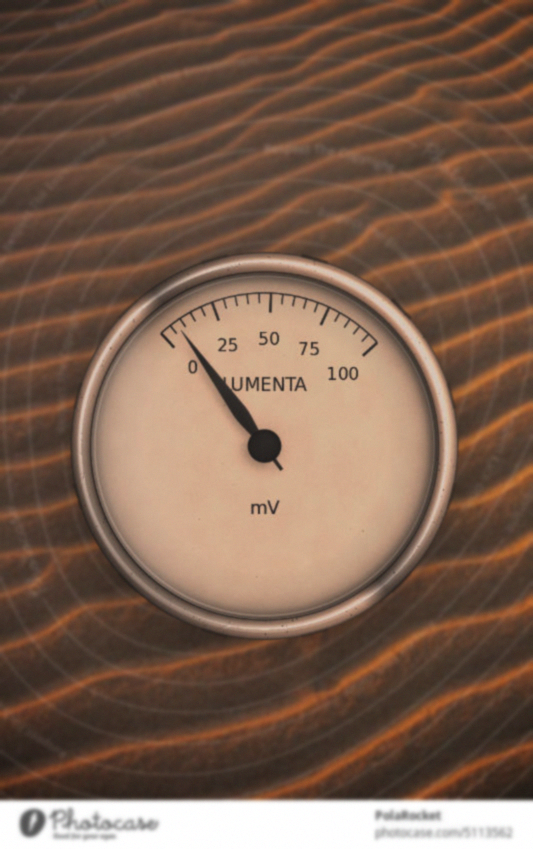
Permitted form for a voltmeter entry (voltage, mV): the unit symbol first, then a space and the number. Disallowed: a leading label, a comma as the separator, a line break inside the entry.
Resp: mV 7.5
